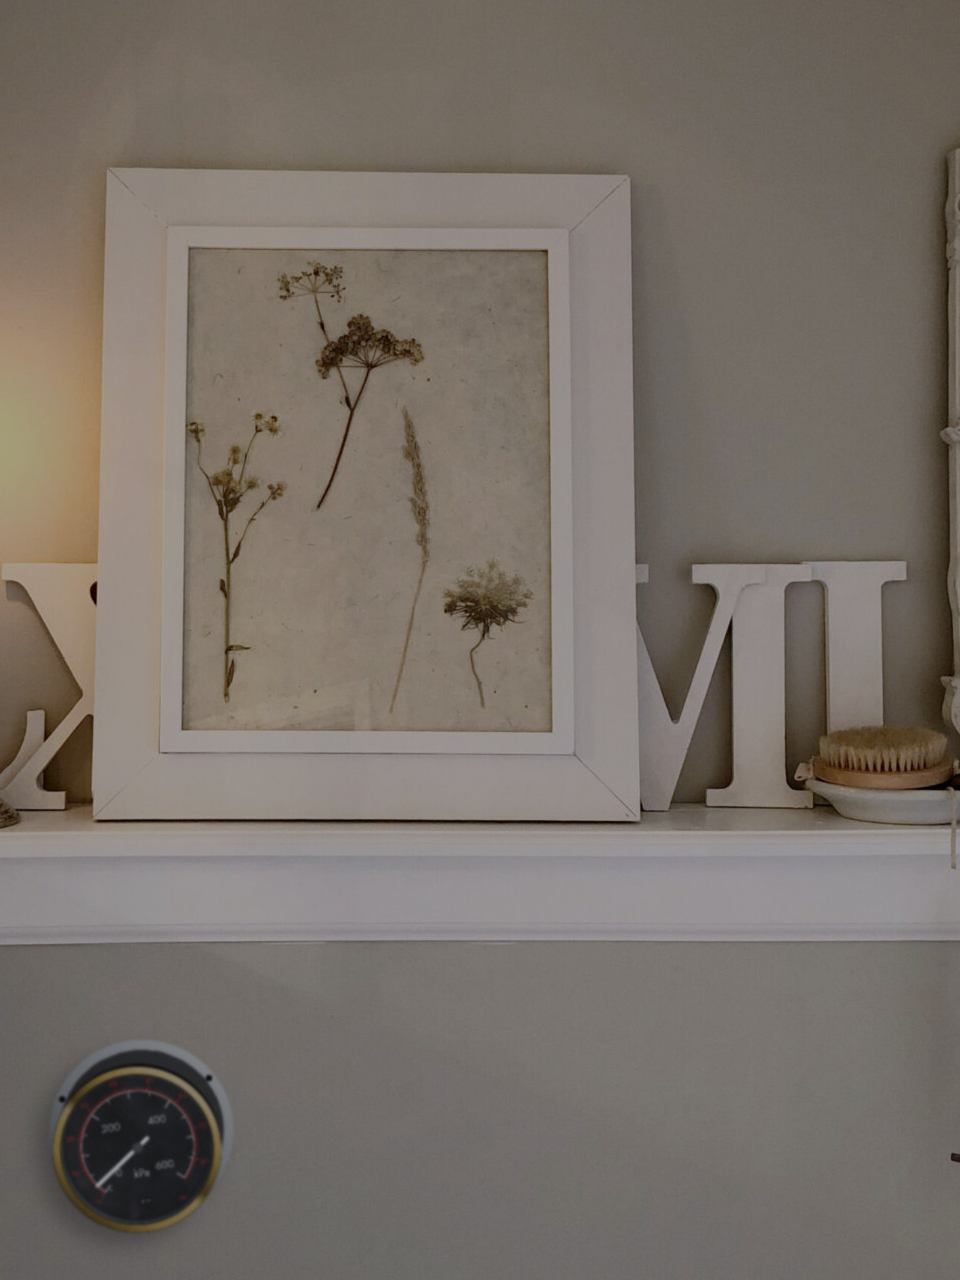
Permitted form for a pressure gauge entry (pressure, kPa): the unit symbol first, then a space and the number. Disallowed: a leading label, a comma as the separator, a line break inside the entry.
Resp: kPa 25
